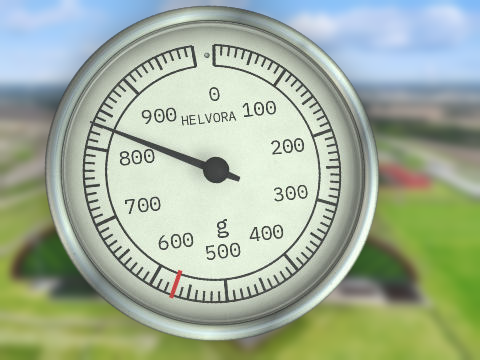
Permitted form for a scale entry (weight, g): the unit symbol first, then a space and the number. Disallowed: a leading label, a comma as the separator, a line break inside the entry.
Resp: g 830
